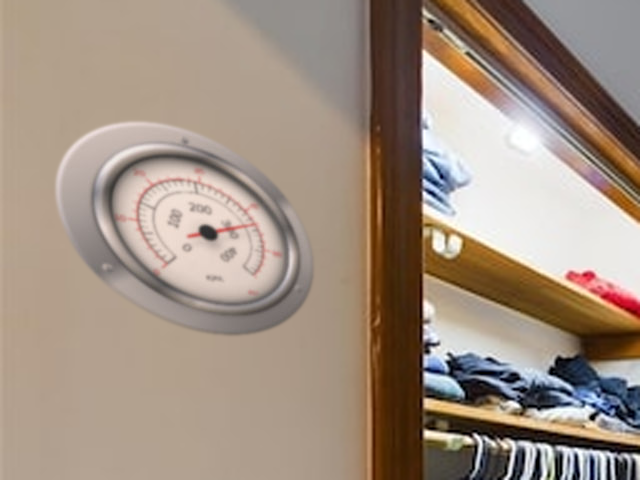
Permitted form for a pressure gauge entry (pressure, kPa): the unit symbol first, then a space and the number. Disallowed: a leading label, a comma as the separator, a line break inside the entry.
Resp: kPa 300
